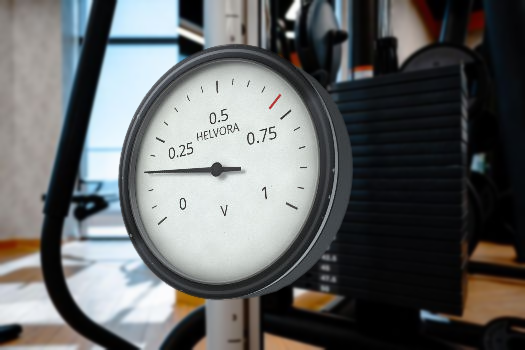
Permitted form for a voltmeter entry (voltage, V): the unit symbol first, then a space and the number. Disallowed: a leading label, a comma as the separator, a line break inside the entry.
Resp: V 0.15
